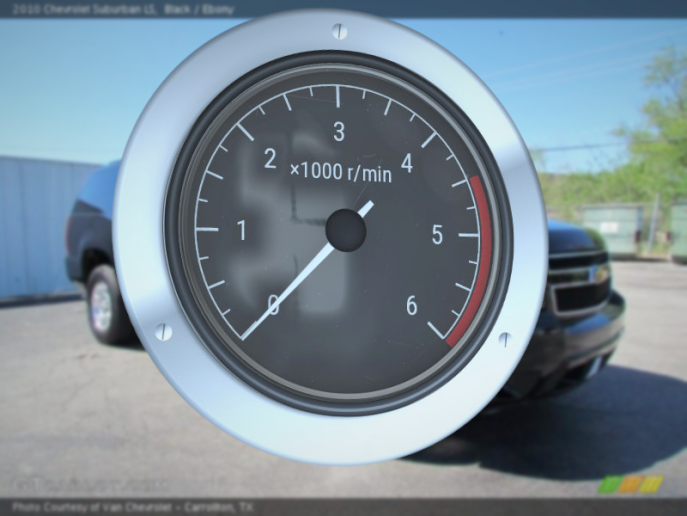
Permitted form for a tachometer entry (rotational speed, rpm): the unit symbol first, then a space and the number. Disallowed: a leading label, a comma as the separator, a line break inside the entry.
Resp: rpm 0
